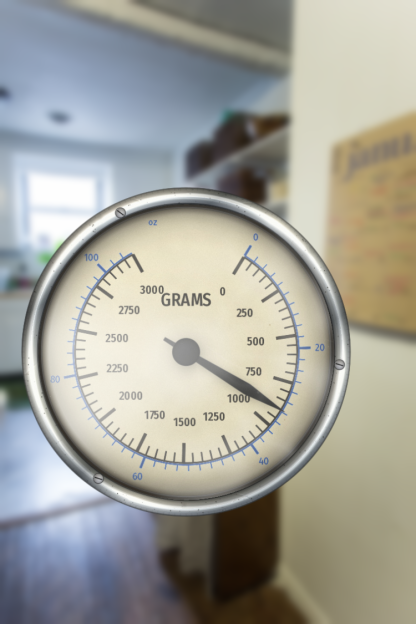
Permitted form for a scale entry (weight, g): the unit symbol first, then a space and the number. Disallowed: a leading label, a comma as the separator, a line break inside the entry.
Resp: g 900
